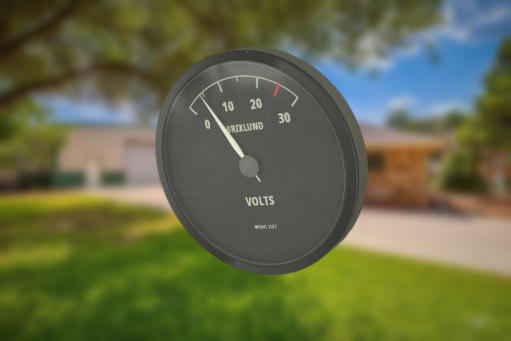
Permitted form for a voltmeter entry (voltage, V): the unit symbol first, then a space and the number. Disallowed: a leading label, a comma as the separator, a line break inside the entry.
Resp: V 5
